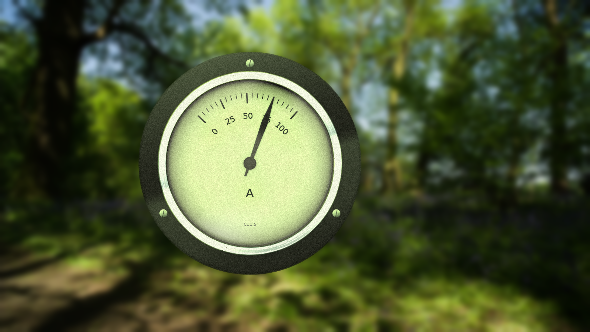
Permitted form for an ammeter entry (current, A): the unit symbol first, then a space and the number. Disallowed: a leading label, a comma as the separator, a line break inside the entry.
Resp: A 75
